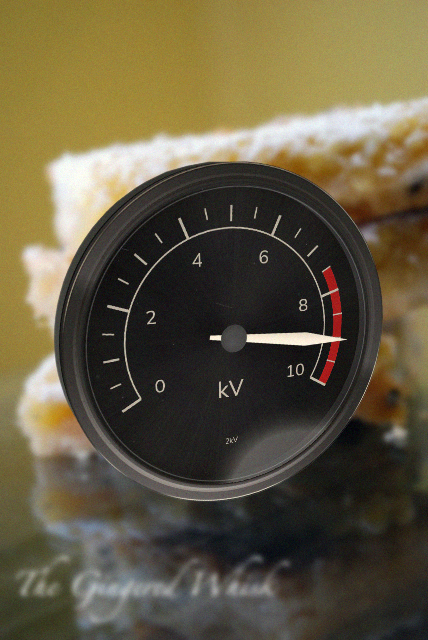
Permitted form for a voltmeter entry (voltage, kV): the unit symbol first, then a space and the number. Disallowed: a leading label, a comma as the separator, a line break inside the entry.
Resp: kV 9
